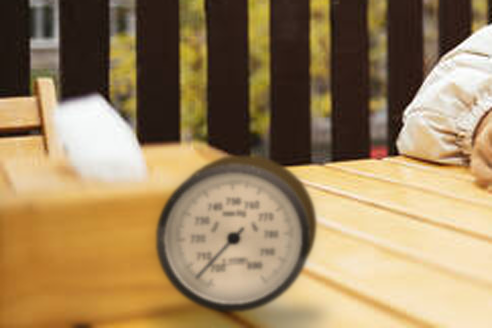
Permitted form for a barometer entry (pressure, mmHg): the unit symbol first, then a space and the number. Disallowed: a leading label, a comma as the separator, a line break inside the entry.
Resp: mmHg 705
